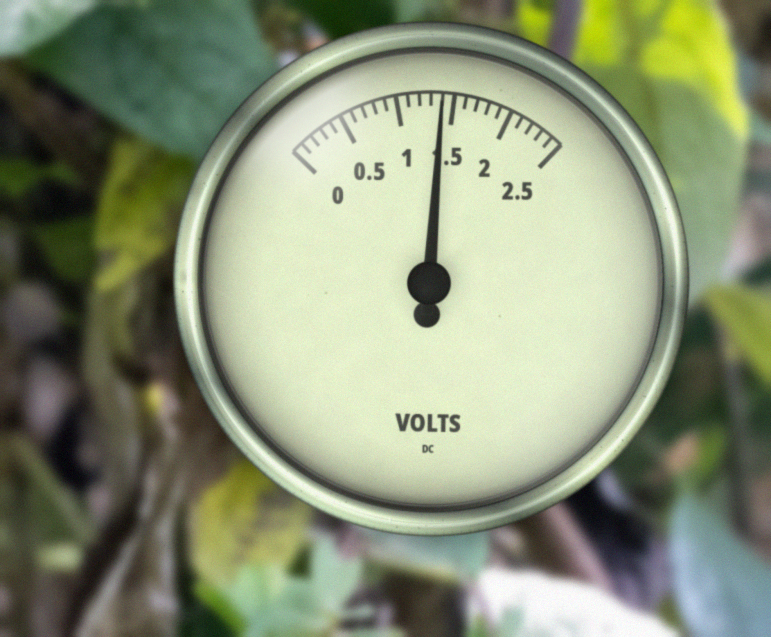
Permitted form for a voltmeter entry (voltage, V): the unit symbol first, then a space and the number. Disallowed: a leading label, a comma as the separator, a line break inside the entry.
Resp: V 1.4
